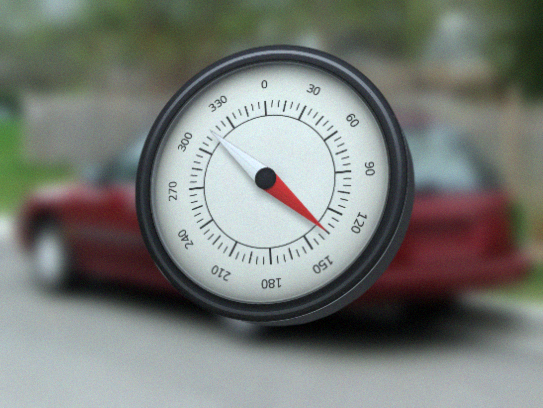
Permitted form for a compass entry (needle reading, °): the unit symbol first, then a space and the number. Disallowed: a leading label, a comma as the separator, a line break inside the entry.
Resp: ° 135
